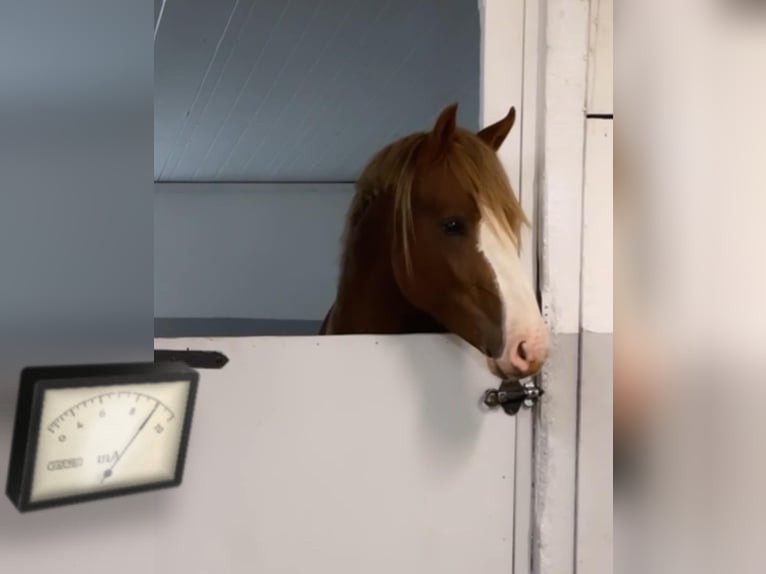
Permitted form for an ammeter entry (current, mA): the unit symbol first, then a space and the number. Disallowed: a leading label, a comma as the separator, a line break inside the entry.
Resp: mA 9
